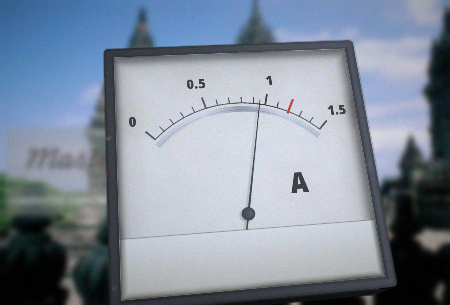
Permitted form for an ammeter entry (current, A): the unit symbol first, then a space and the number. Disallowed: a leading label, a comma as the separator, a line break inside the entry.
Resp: A 0.95
